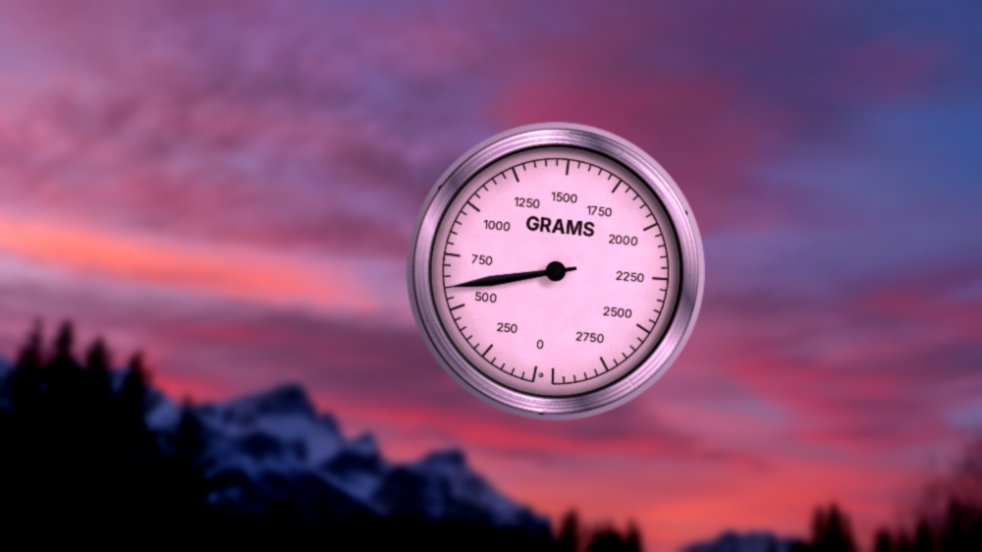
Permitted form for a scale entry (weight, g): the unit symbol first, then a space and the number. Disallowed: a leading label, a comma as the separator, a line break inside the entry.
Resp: g 600
